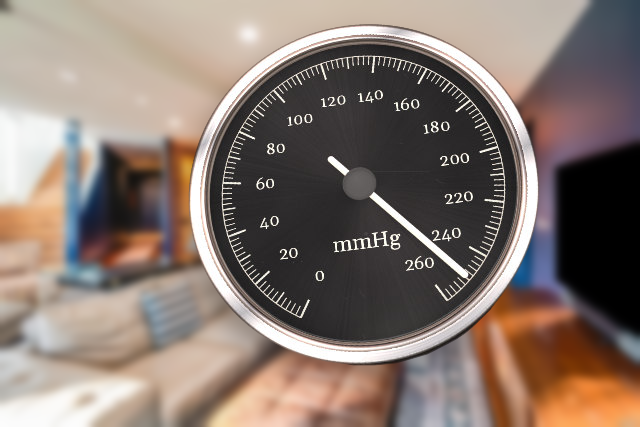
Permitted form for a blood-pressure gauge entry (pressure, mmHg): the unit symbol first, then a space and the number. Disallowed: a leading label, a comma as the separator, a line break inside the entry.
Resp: mmHg 250
